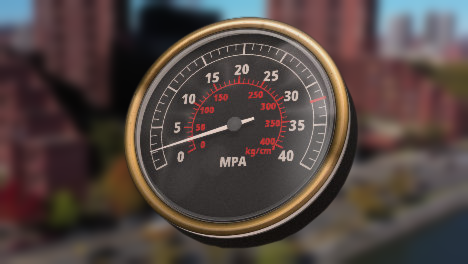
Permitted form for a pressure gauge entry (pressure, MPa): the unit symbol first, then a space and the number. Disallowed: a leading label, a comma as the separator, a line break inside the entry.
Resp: MPa 2
